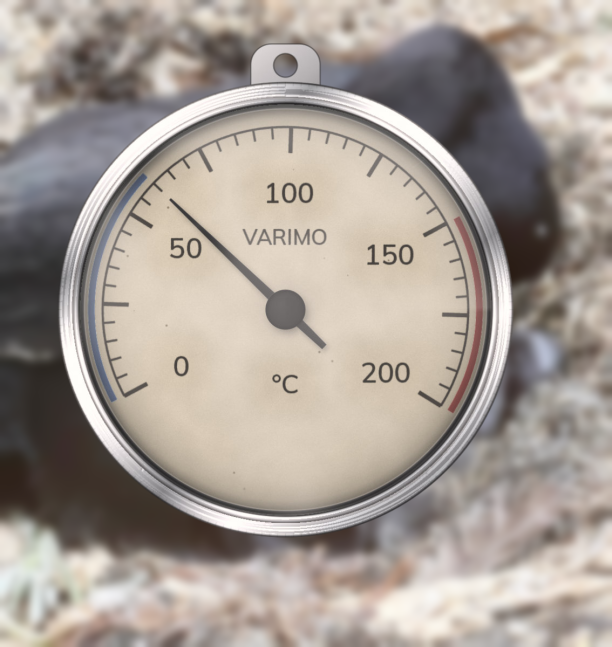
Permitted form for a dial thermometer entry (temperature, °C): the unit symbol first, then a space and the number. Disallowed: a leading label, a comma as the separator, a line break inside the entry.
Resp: °C 60
